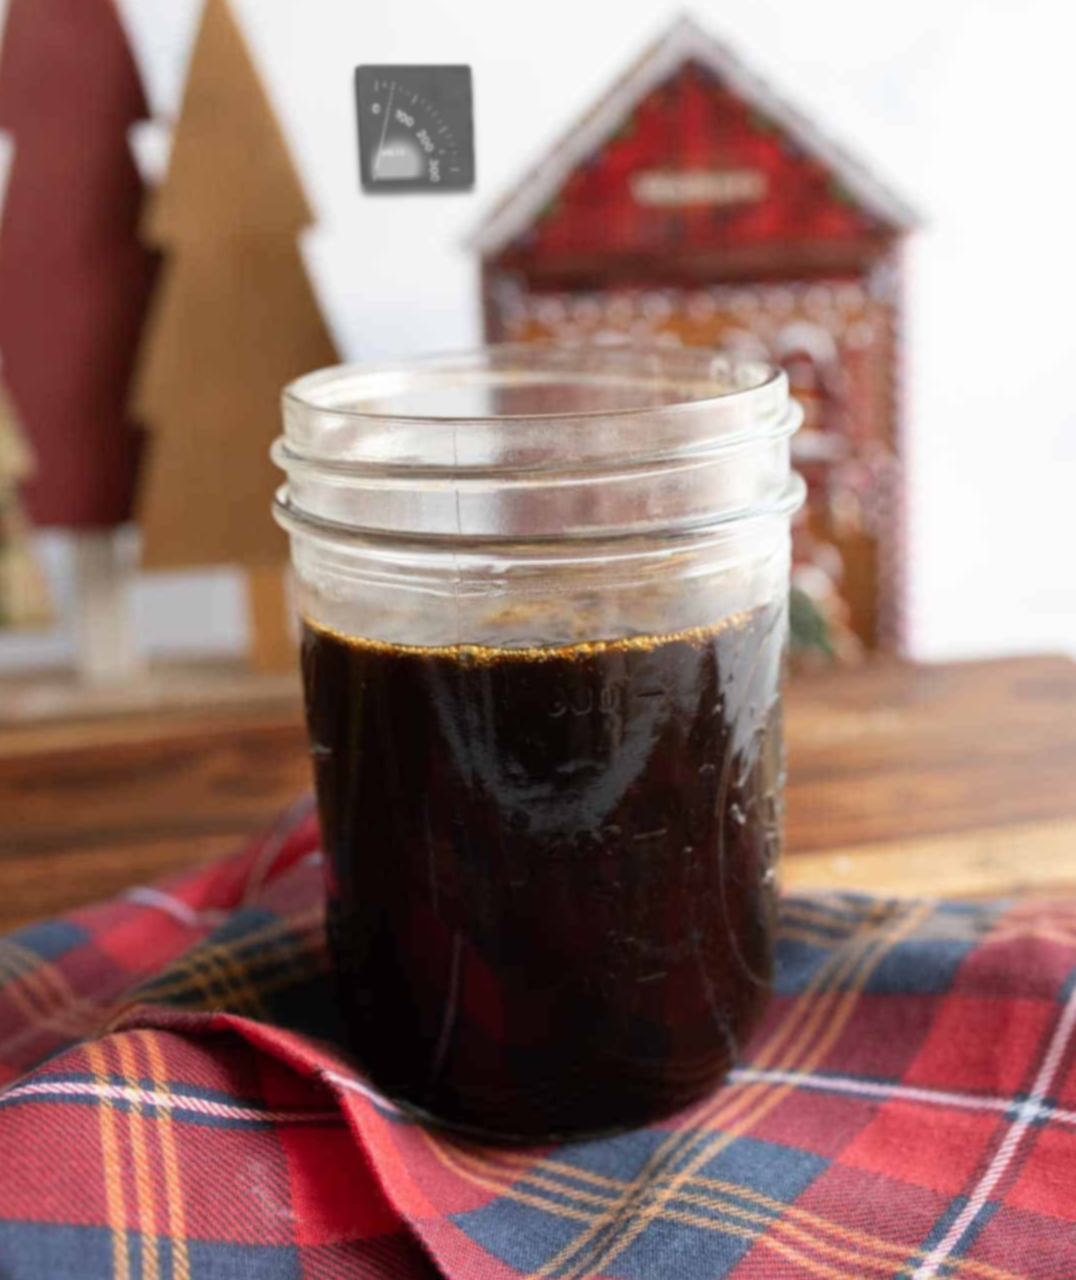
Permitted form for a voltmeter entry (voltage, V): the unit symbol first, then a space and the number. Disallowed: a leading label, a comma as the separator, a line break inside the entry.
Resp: V 40
